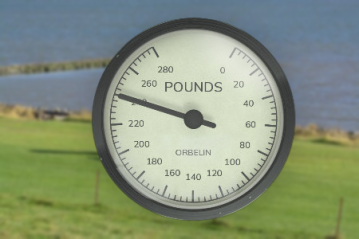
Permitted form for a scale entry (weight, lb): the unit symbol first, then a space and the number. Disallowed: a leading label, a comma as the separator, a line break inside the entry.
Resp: lb 240
